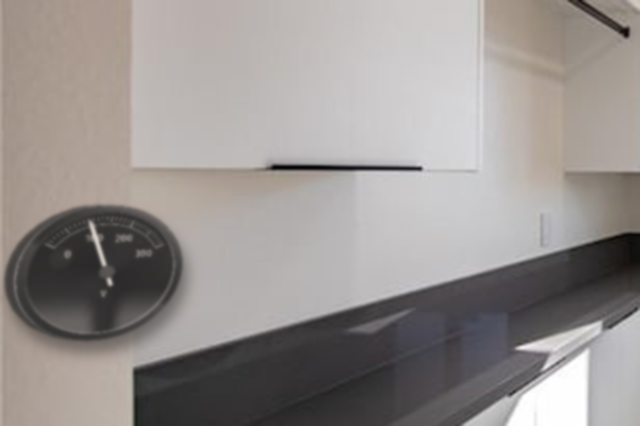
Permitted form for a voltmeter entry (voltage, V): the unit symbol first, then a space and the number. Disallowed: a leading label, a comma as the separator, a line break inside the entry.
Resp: V 100
